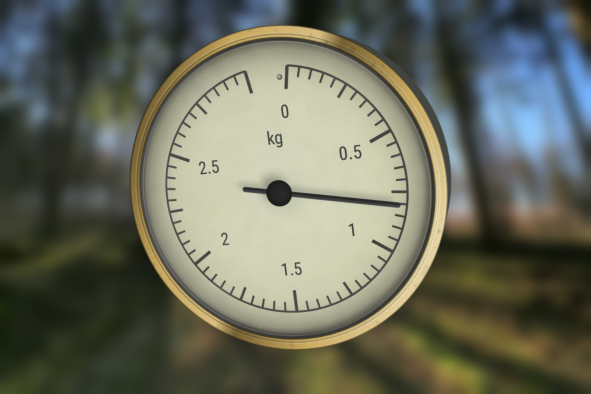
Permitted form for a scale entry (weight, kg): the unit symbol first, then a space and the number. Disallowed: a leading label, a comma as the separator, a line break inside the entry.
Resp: kg 0.8
